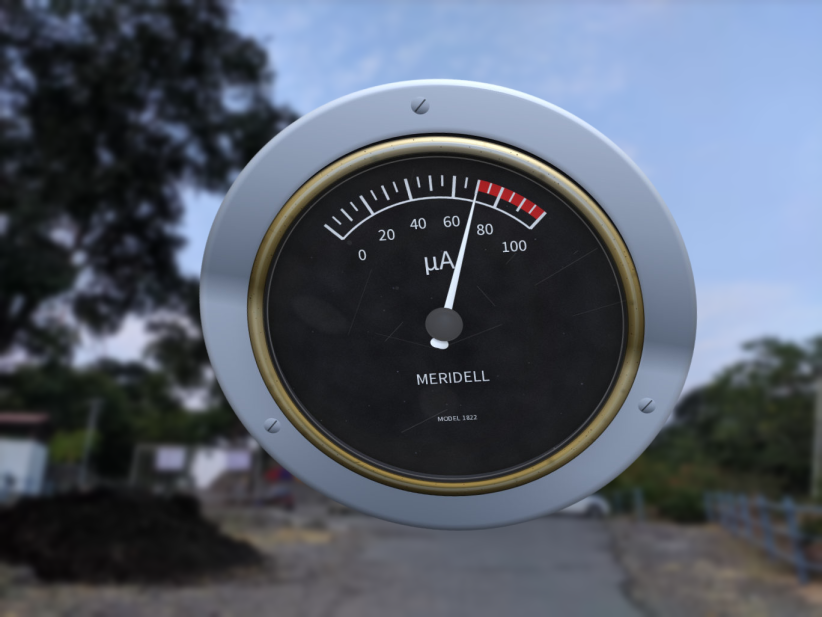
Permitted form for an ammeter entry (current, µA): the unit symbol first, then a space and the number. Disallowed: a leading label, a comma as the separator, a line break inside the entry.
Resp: µA 70
